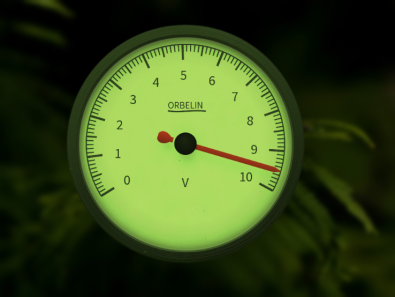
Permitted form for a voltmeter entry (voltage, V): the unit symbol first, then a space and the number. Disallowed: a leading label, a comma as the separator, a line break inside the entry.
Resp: V 9.5
